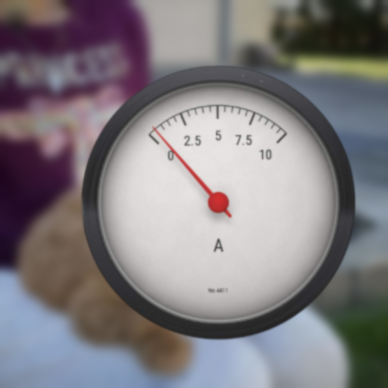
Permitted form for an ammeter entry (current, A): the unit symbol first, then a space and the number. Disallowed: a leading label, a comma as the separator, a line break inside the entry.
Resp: A 0.5
